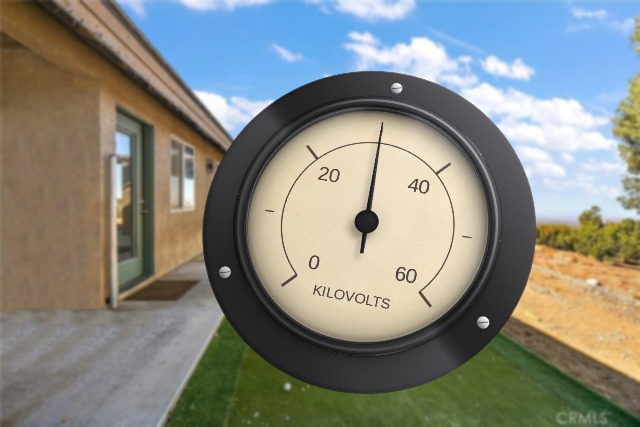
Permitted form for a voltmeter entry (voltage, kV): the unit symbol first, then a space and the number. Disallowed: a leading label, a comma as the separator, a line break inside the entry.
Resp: kV 30
